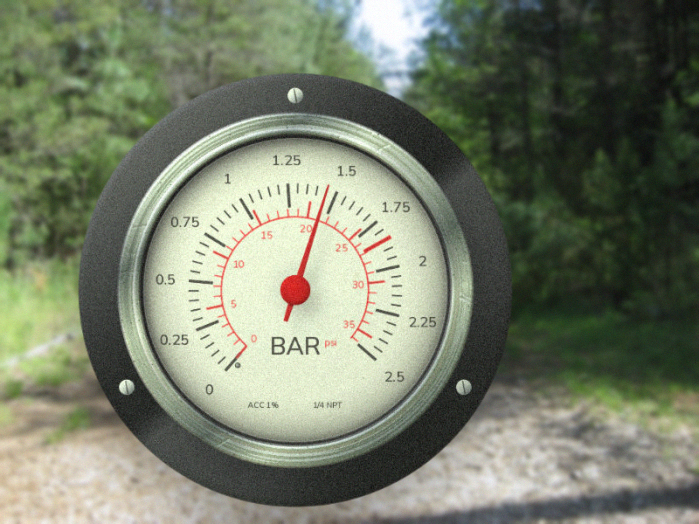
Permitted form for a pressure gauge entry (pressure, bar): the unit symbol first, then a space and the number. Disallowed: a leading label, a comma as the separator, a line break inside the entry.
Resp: bar 1.45
